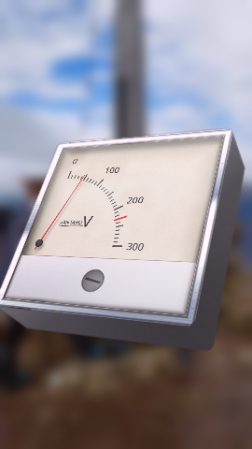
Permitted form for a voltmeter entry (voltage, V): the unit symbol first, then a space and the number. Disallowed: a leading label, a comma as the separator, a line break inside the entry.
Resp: V 50
